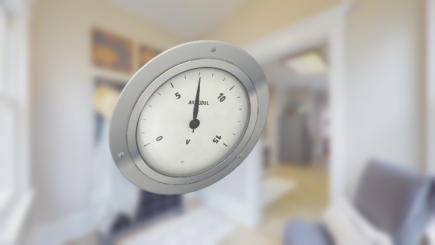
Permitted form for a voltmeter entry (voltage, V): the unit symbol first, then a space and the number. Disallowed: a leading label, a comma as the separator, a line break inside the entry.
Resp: V 7
